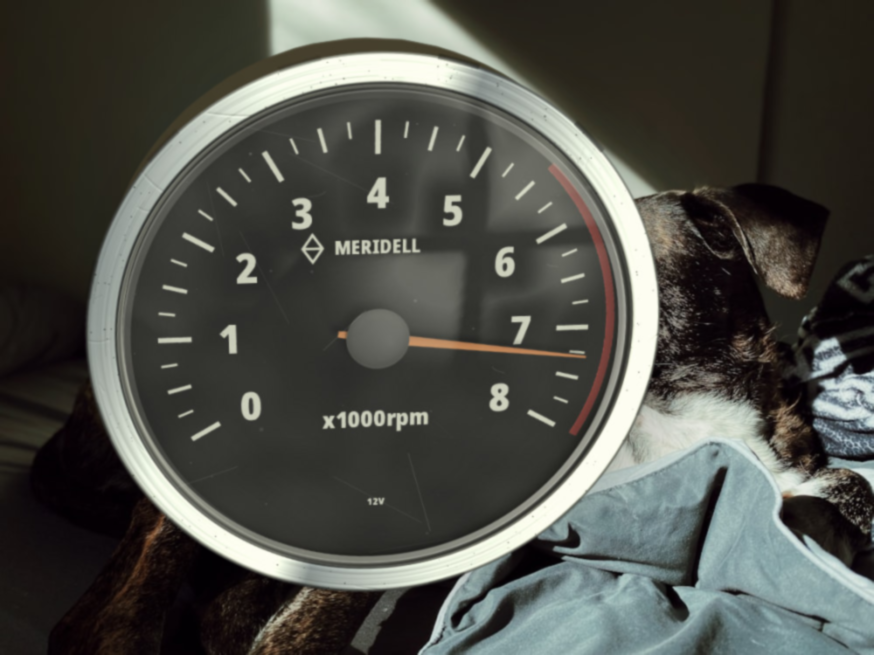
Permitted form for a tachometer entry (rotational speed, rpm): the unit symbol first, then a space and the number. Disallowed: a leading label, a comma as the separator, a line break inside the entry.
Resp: rpm 7250
